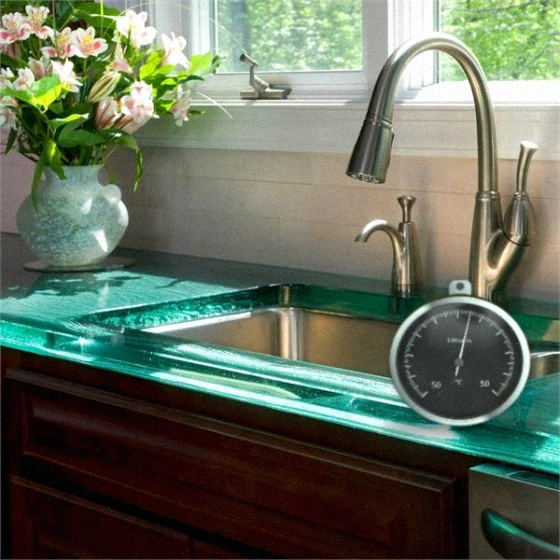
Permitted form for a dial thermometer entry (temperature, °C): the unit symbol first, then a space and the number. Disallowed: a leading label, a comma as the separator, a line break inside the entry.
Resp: °C 5
